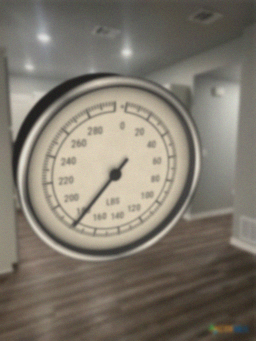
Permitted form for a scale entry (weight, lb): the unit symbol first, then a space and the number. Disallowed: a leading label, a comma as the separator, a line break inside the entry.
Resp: lb 180
